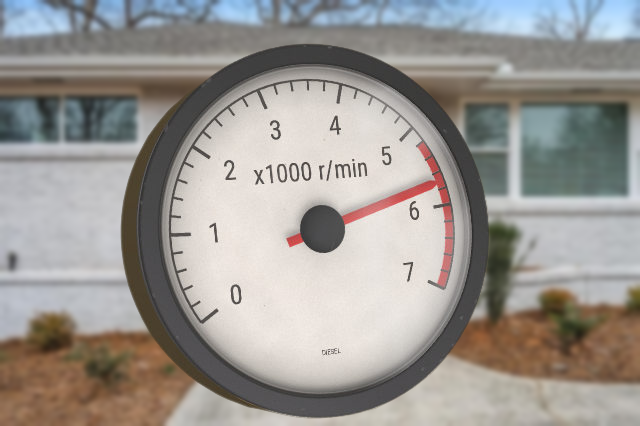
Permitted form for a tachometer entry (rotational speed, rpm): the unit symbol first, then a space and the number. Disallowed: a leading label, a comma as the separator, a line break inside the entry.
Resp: rpm 5700
